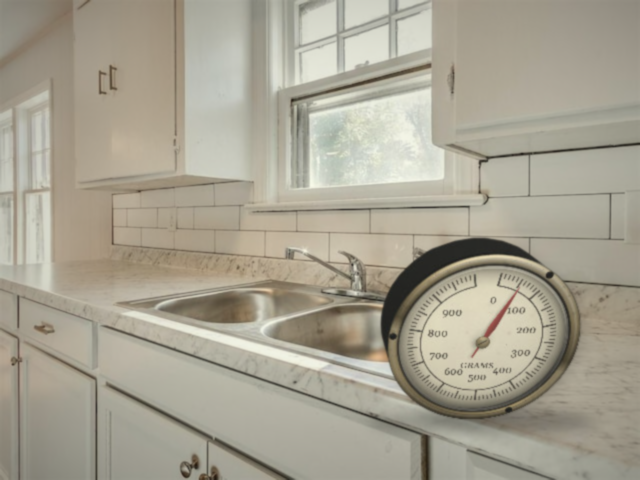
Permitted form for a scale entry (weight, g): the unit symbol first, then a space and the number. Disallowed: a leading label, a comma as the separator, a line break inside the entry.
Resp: g 50
